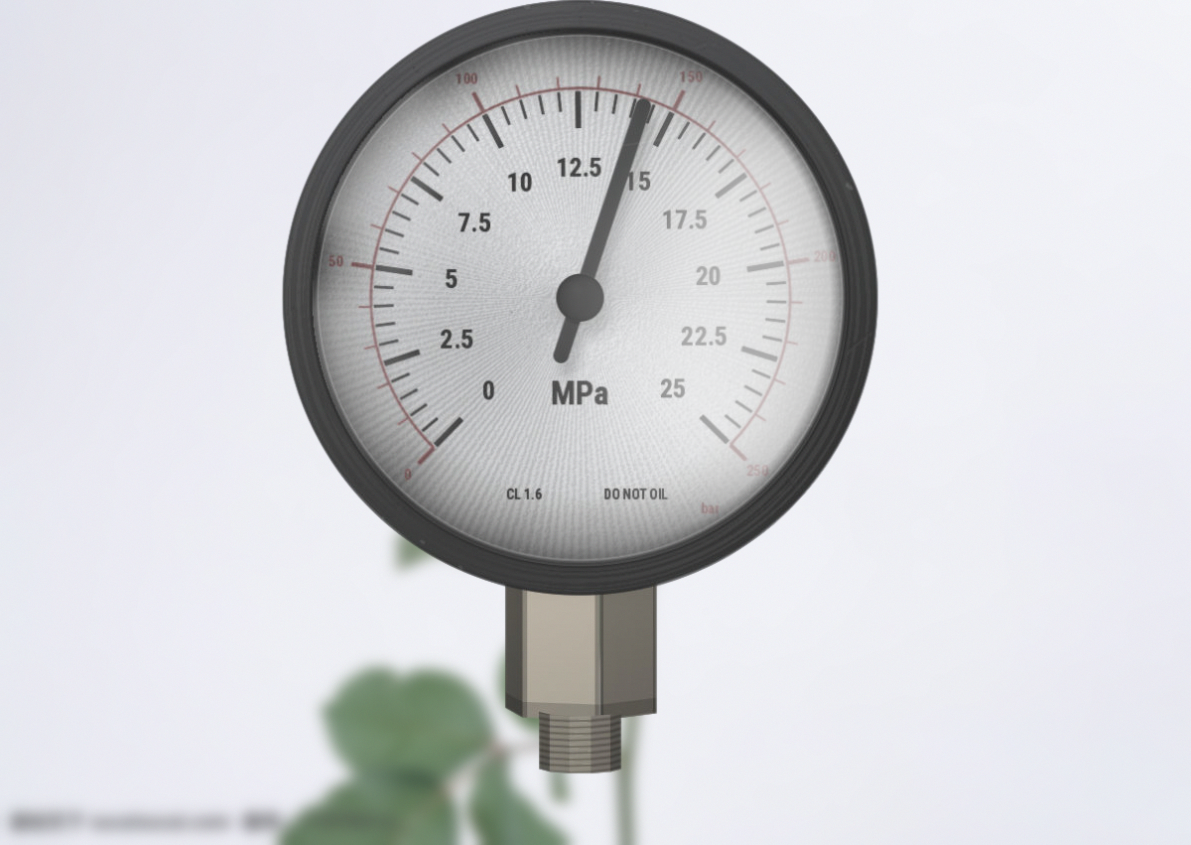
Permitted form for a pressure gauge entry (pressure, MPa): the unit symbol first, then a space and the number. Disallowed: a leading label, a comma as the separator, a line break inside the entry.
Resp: MPa 14.25
